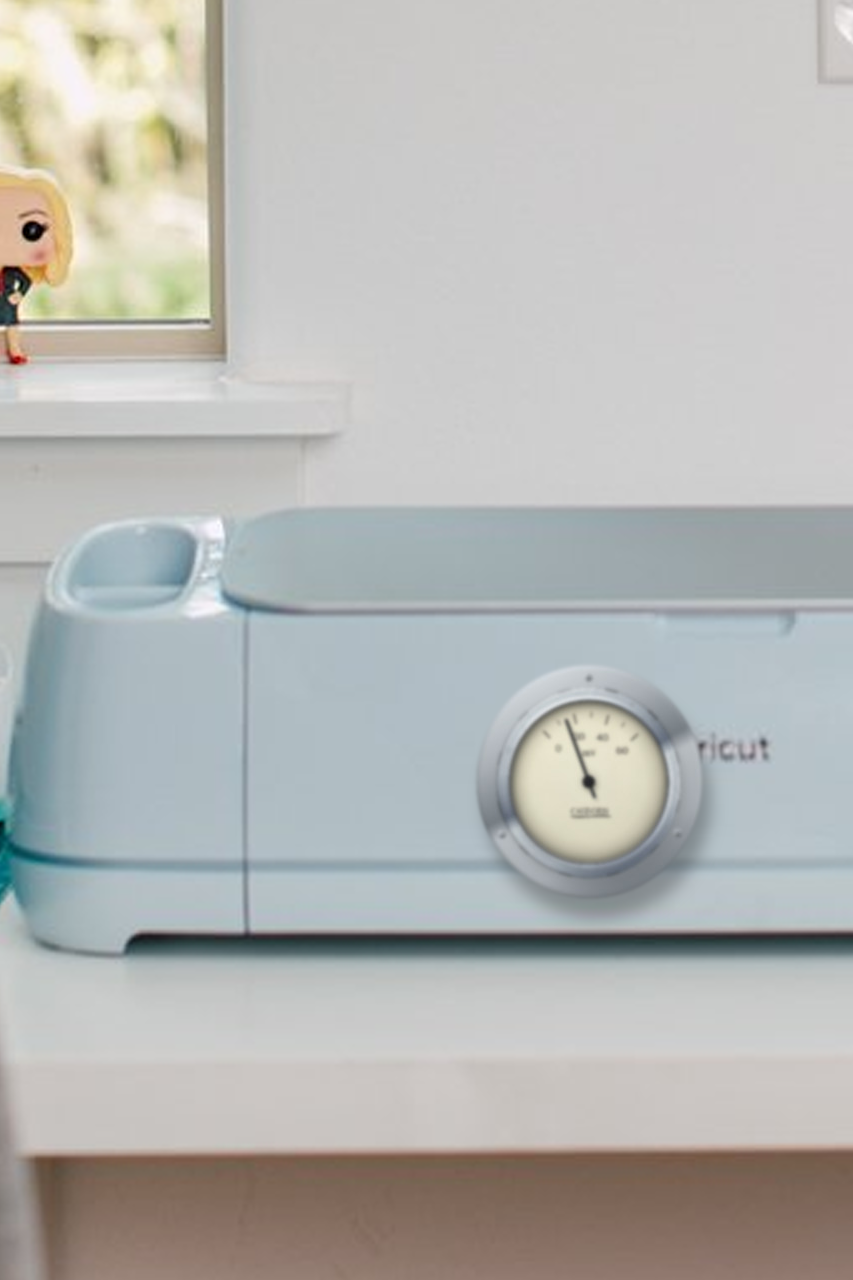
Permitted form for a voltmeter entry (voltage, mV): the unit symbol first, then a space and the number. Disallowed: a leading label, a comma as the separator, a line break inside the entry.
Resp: mV 15
